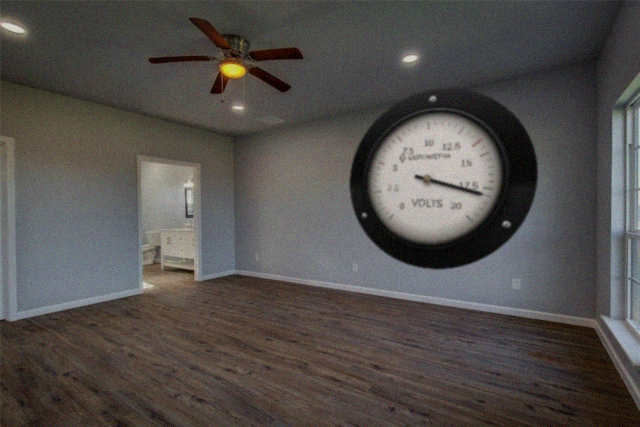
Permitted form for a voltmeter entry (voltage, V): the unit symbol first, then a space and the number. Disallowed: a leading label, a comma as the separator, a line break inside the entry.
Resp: V 18
